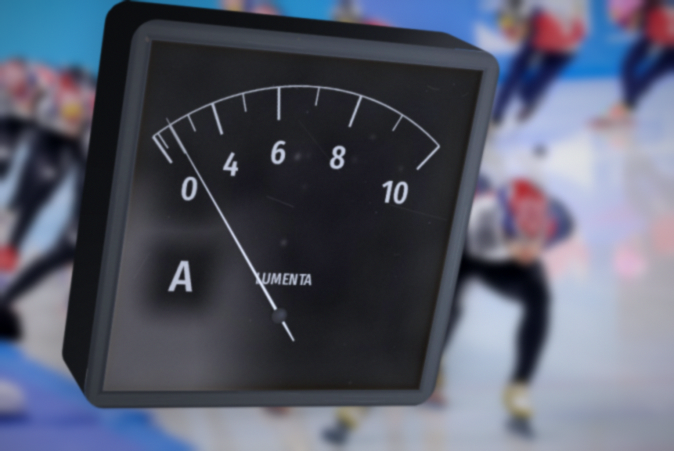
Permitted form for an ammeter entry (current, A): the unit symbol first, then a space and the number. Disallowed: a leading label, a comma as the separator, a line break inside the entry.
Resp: A 2
